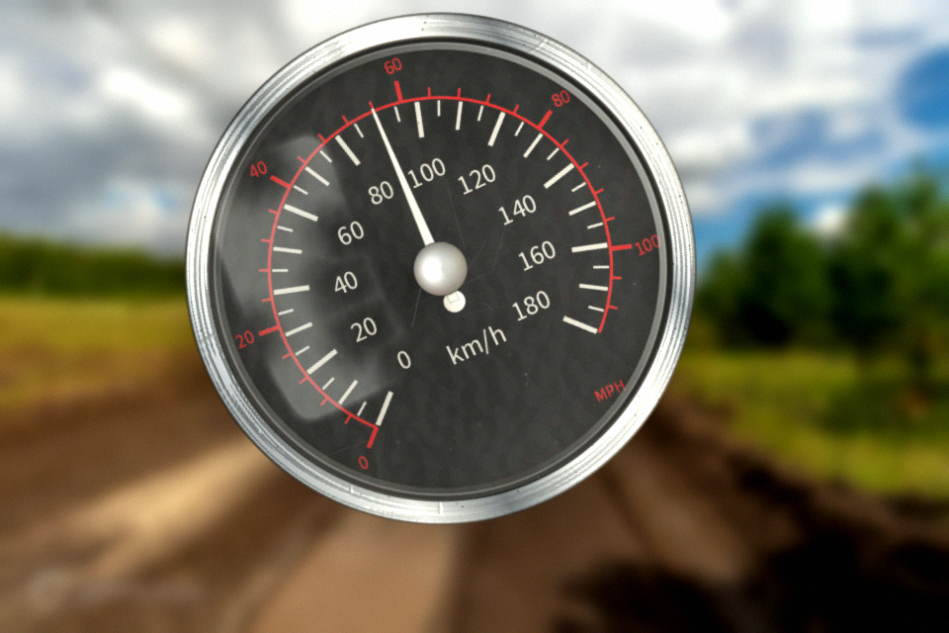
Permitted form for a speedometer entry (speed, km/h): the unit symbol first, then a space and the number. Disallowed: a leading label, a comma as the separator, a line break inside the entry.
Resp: km/h 90
